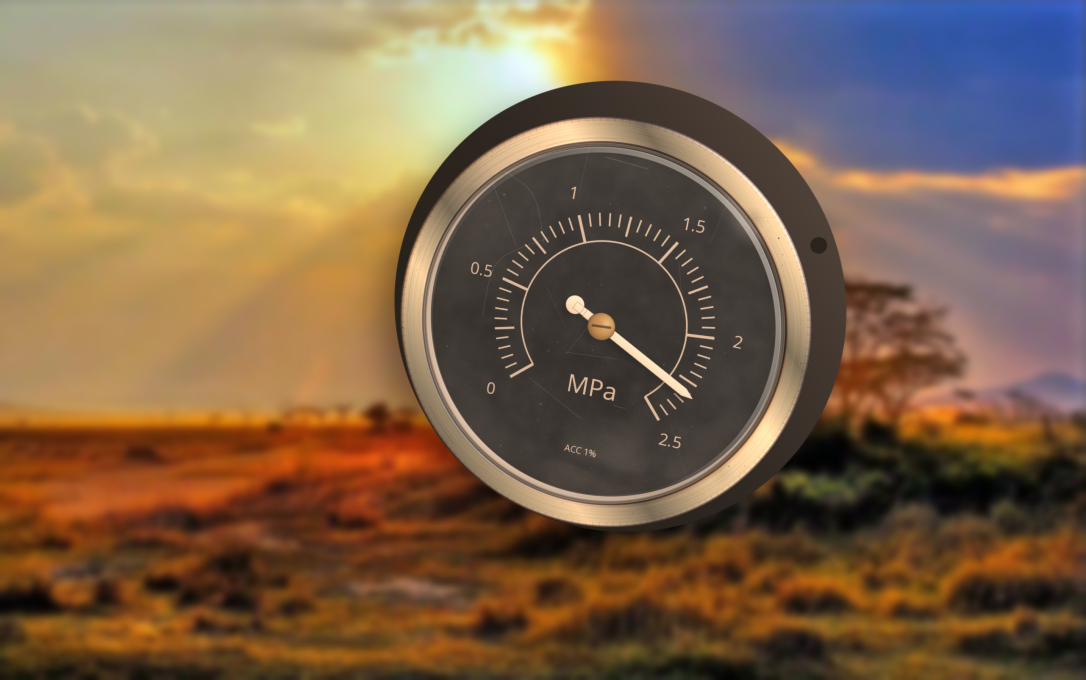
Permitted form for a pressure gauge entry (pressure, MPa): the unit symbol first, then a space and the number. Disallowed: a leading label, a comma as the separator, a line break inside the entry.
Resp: MPa 2.3
